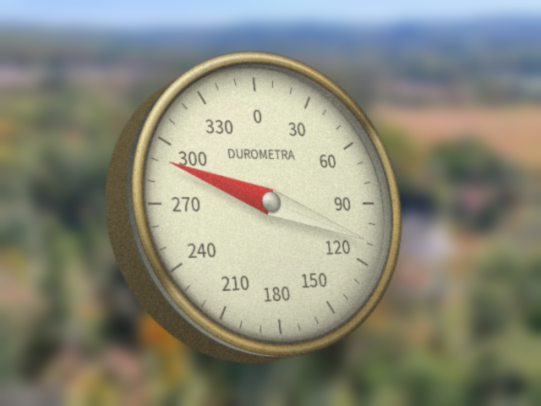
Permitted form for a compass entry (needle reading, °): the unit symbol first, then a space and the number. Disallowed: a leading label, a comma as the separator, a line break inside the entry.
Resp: ° 290
